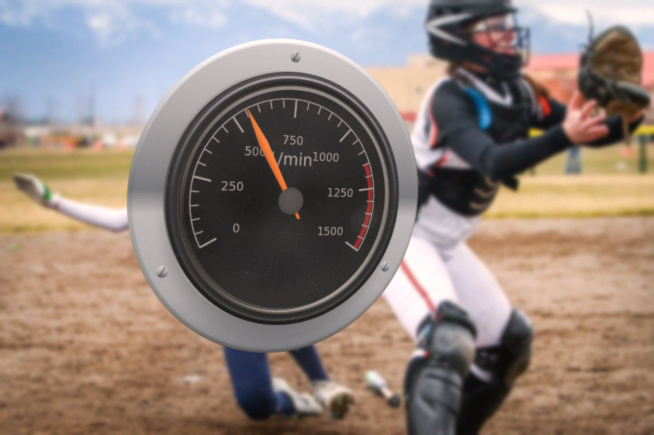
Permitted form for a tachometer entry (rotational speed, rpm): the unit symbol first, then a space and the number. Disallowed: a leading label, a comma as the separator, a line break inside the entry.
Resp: rpm 550
